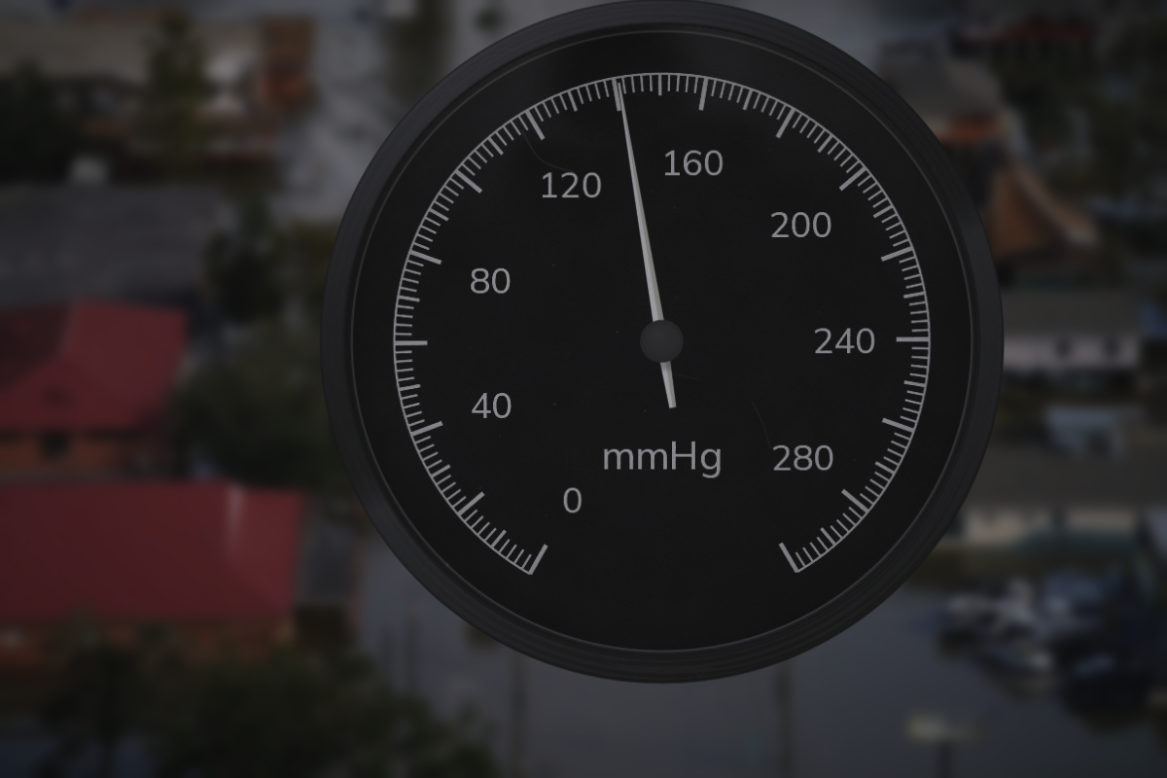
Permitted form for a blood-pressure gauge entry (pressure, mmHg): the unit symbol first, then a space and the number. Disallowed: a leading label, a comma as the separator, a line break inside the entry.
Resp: mmHg 141
